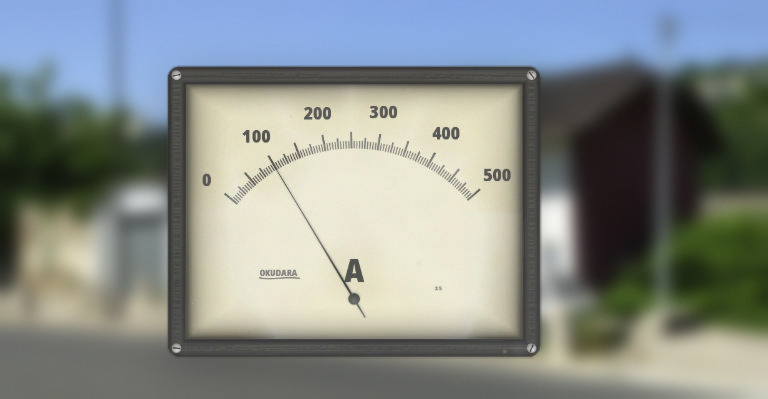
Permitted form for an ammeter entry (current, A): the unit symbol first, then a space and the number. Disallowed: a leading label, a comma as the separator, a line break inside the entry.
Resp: A 100
